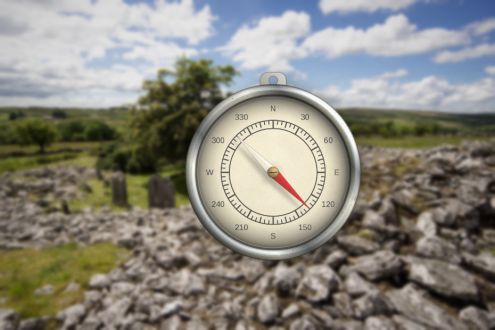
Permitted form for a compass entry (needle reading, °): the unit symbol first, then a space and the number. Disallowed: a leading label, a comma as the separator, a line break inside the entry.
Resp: ° 135
